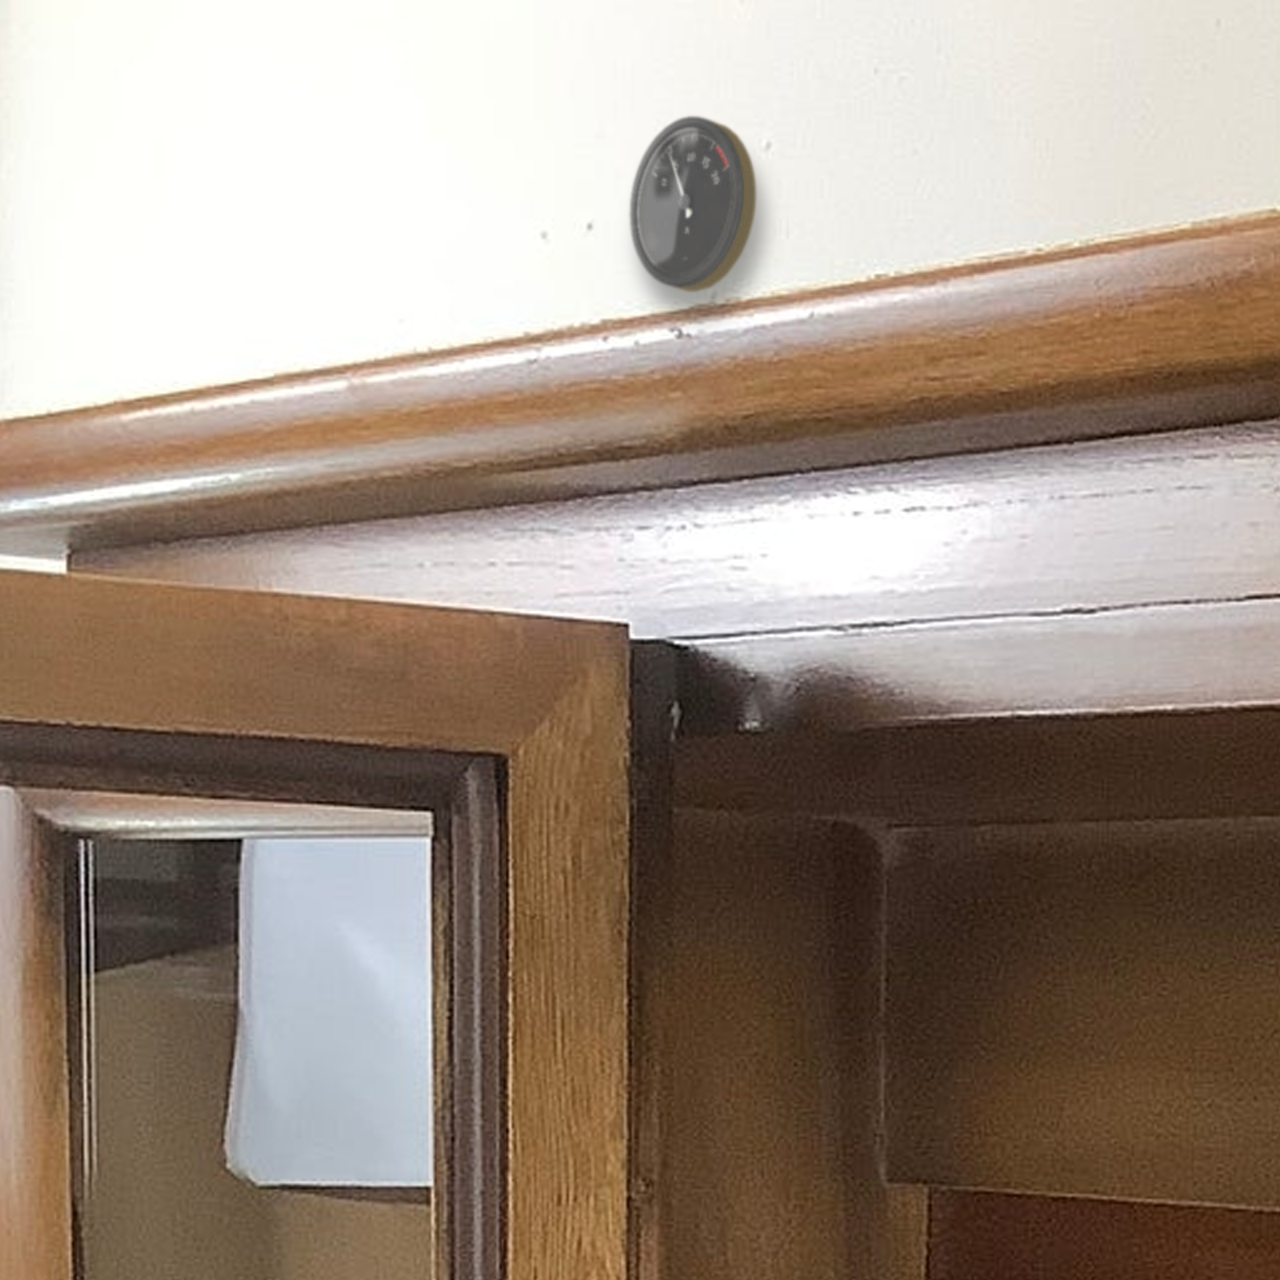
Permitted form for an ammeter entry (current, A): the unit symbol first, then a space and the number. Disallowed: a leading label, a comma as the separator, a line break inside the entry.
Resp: A 5
